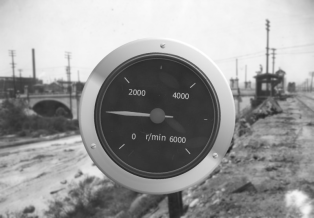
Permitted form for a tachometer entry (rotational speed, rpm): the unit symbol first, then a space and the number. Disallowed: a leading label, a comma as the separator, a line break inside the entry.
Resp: rpm 1000
